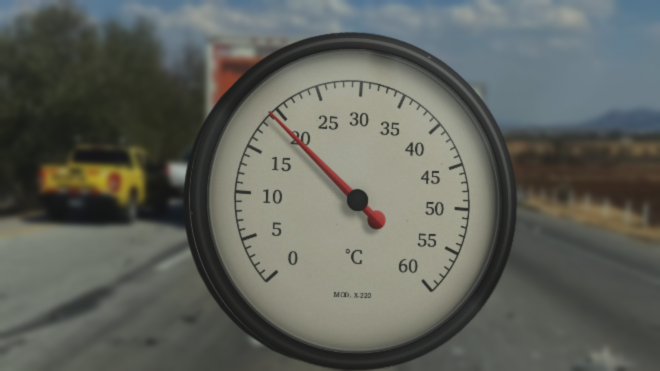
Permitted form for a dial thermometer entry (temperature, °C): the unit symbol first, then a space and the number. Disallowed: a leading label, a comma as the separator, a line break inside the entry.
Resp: °C 19
